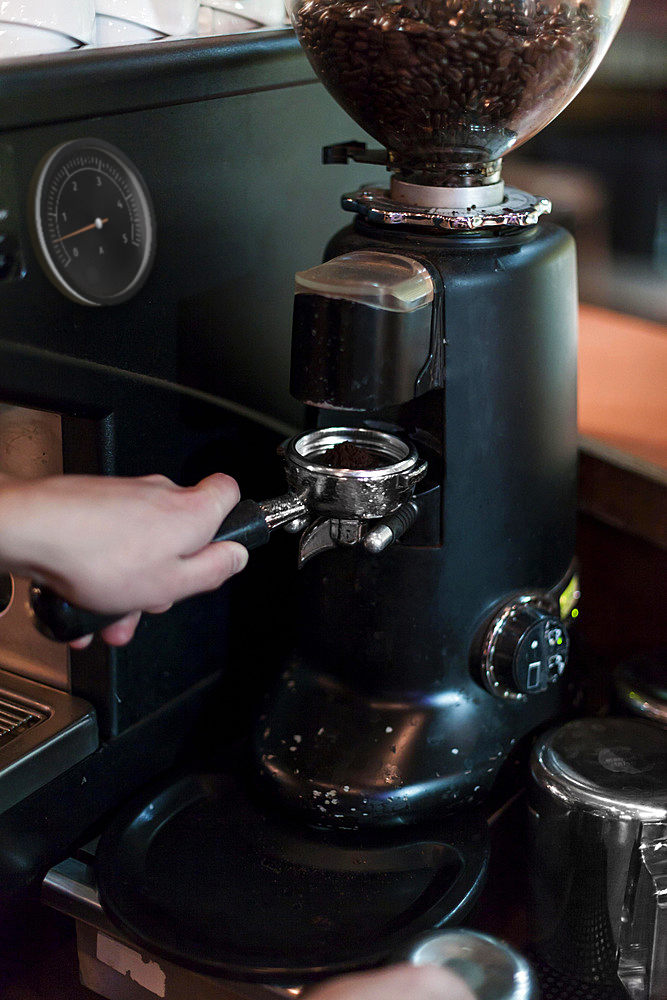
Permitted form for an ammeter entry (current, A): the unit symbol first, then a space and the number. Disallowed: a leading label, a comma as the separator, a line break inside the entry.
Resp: A 0.5
